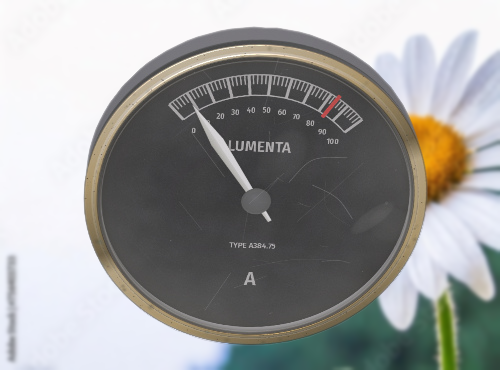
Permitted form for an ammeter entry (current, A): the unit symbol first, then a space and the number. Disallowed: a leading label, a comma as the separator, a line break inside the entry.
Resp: A 10
